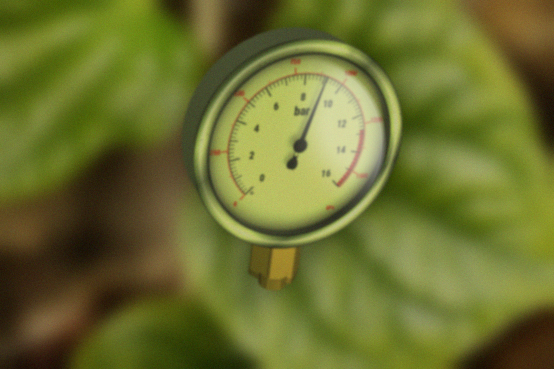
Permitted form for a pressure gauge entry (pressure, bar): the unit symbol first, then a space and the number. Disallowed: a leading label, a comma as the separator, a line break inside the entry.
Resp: bar 9
